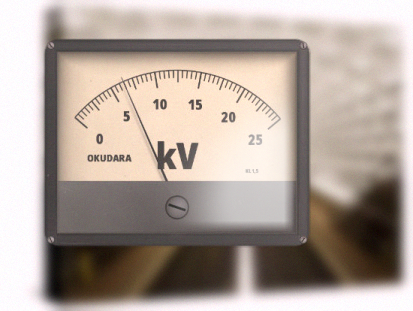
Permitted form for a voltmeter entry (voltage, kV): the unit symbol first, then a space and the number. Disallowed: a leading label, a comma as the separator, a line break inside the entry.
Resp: kV 6.5
